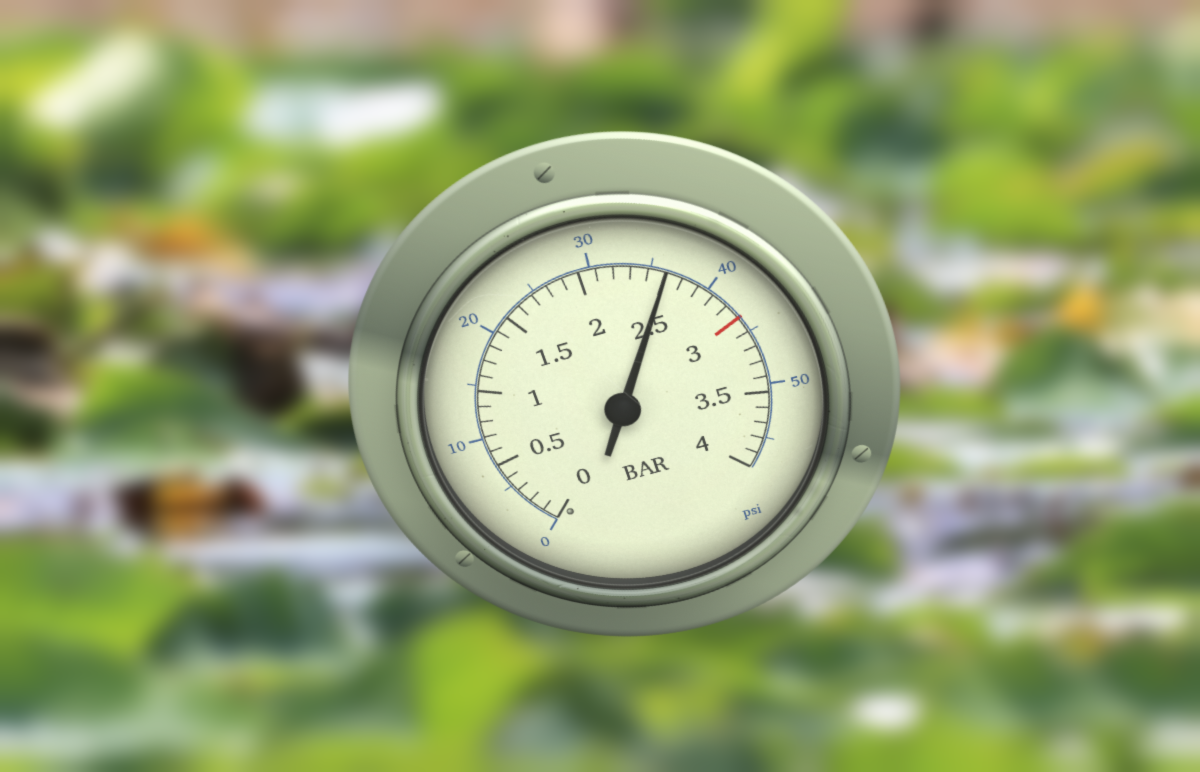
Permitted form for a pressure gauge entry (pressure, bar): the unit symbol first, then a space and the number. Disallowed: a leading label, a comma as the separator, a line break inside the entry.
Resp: bar 2.5
